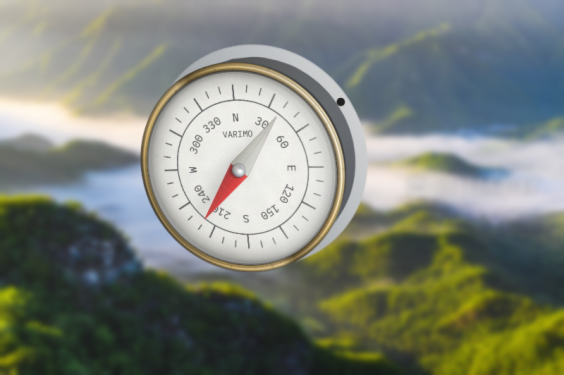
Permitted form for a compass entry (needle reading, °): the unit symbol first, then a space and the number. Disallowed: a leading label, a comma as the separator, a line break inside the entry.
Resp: ° 220
